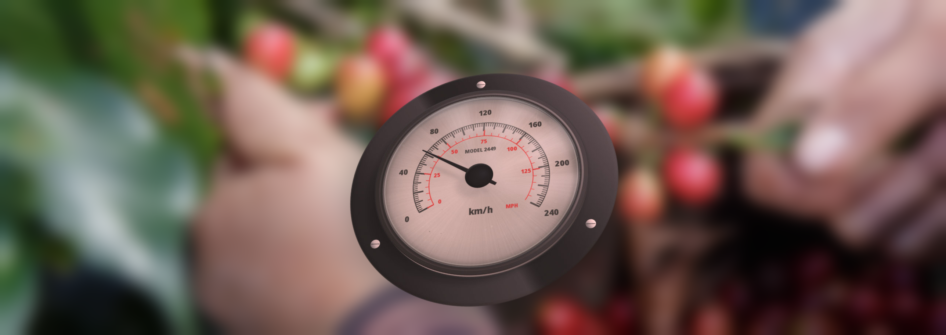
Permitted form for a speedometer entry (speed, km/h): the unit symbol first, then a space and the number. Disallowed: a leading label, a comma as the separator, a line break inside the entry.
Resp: km/h 60
